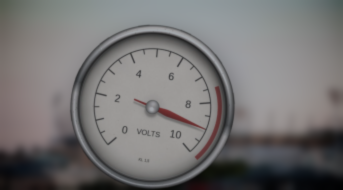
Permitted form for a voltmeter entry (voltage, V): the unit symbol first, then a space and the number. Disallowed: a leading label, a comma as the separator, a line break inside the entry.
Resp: V 9
